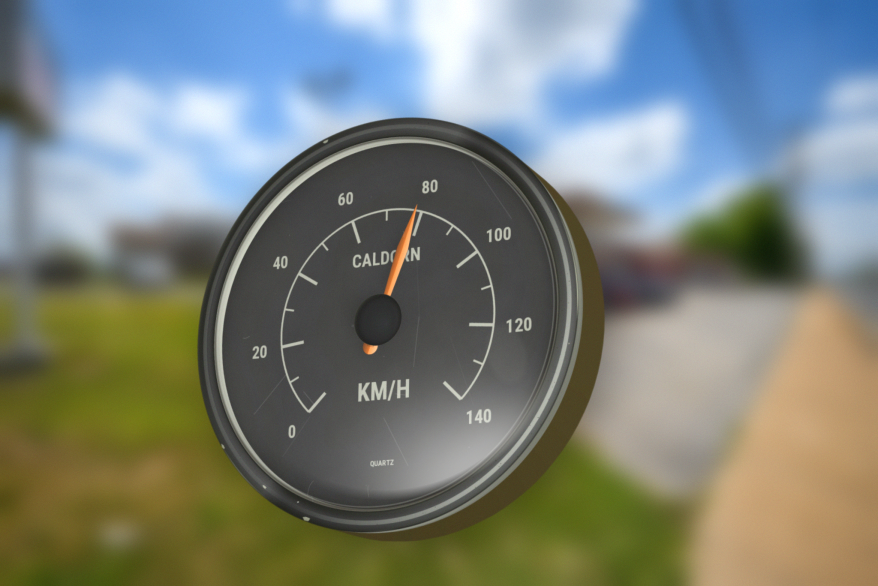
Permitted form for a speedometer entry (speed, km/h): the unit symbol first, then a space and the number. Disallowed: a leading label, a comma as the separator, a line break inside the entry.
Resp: km/h 80
